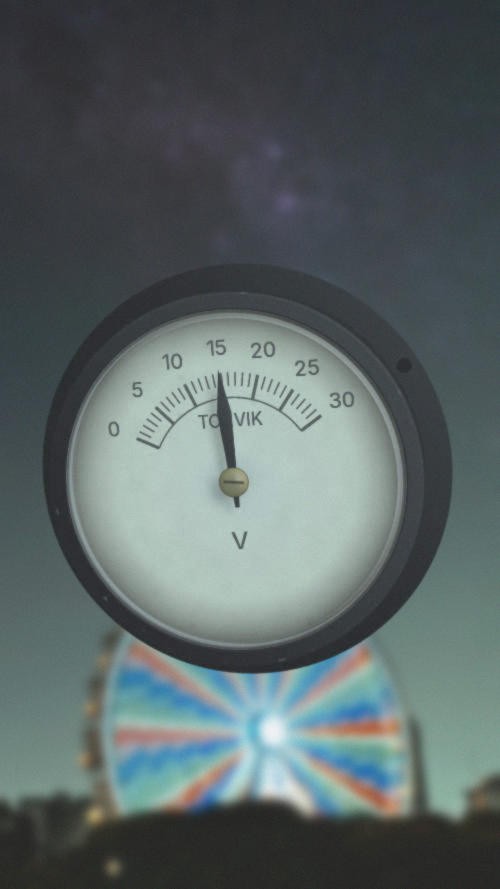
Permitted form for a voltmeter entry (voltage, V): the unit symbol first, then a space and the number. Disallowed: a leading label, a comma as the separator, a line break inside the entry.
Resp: V 15
